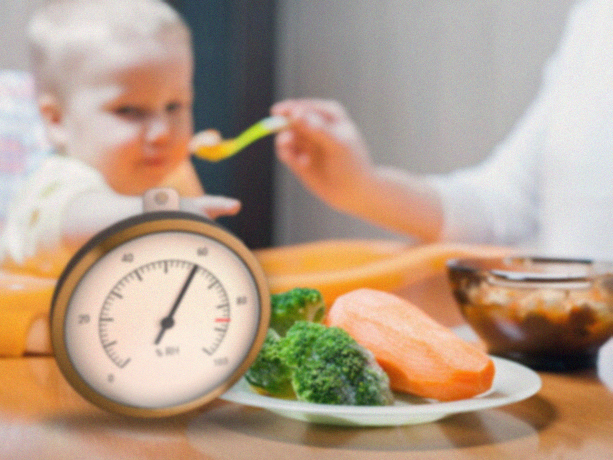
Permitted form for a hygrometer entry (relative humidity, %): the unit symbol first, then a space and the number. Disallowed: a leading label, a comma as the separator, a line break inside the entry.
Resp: % 60
